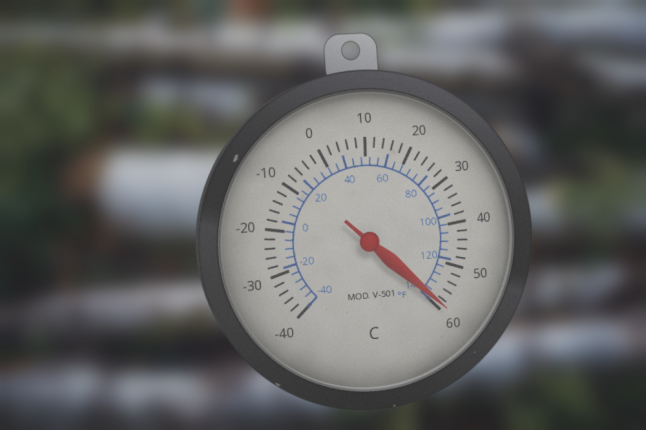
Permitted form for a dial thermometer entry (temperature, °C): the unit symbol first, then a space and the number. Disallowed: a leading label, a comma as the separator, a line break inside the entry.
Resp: °C 59
